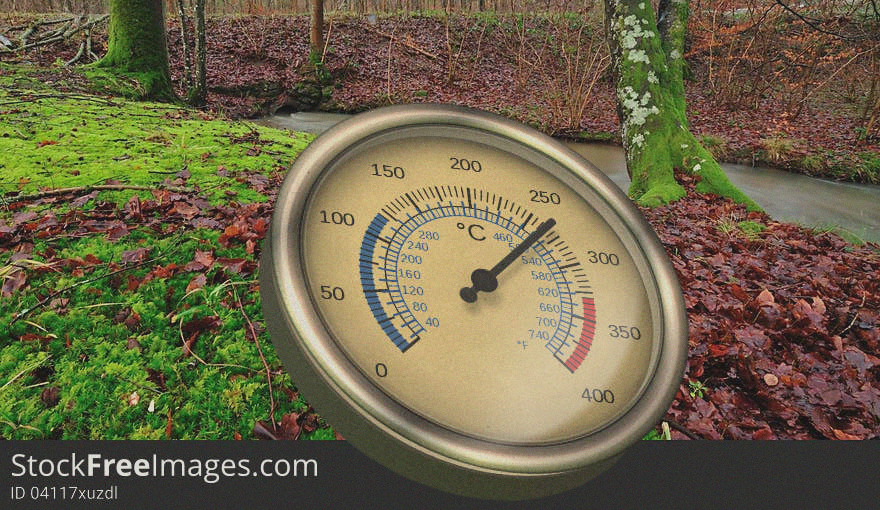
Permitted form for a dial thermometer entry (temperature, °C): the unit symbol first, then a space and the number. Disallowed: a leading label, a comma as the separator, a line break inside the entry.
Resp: °C 265
